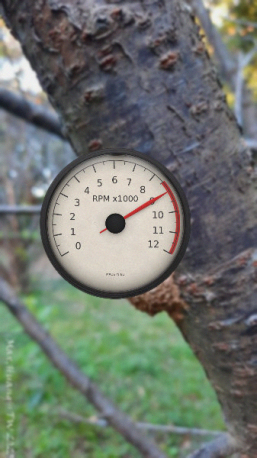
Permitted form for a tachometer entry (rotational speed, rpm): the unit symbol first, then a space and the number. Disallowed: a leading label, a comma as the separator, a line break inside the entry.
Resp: rpm 9000
